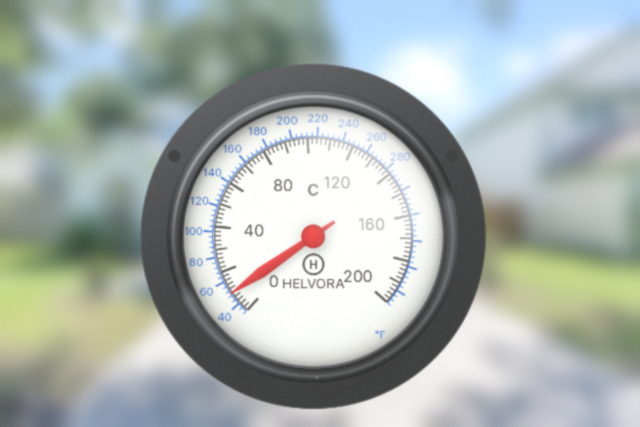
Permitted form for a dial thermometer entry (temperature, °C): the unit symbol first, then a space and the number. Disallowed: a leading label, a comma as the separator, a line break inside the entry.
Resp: °C 10
